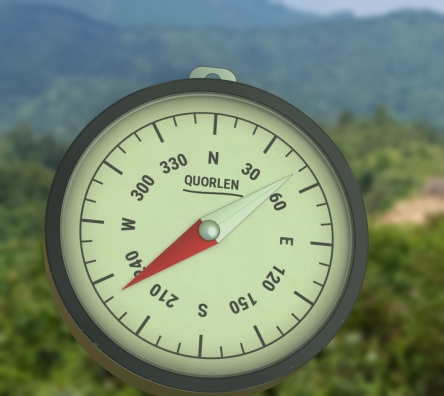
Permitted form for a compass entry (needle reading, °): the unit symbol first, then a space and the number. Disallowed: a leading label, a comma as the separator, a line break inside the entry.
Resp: ° 230
